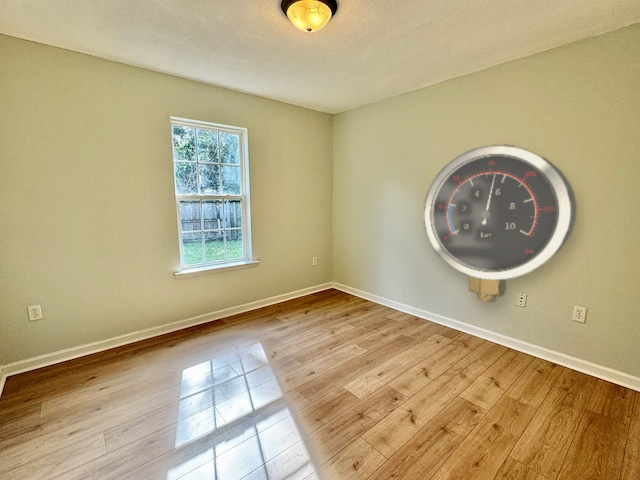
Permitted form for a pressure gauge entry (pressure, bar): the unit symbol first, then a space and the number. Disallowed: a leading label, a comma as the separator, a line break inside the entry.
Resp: bar 5.5
